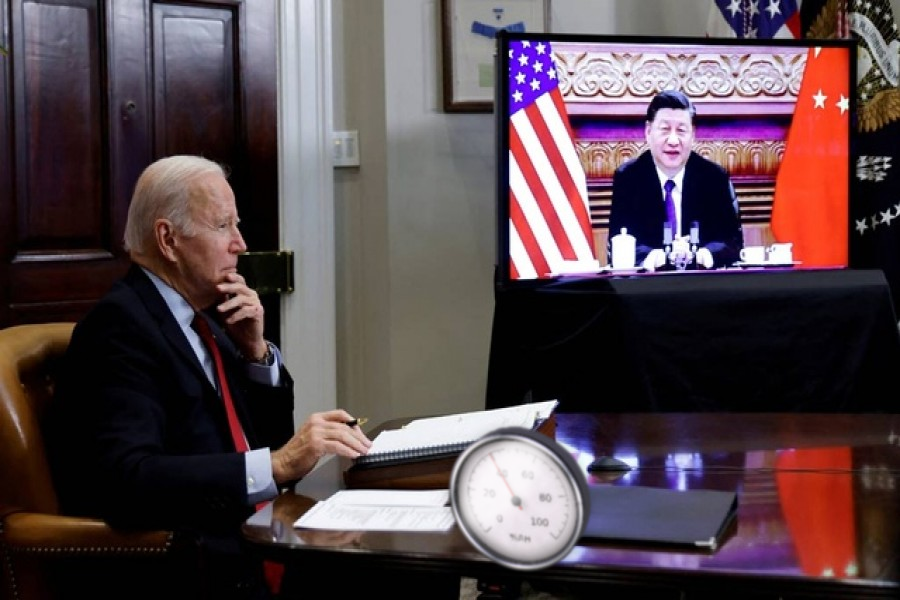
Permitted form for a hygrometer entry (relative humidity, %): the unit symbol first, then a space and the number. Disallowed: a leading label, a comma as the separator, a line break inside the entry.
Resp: % 40
